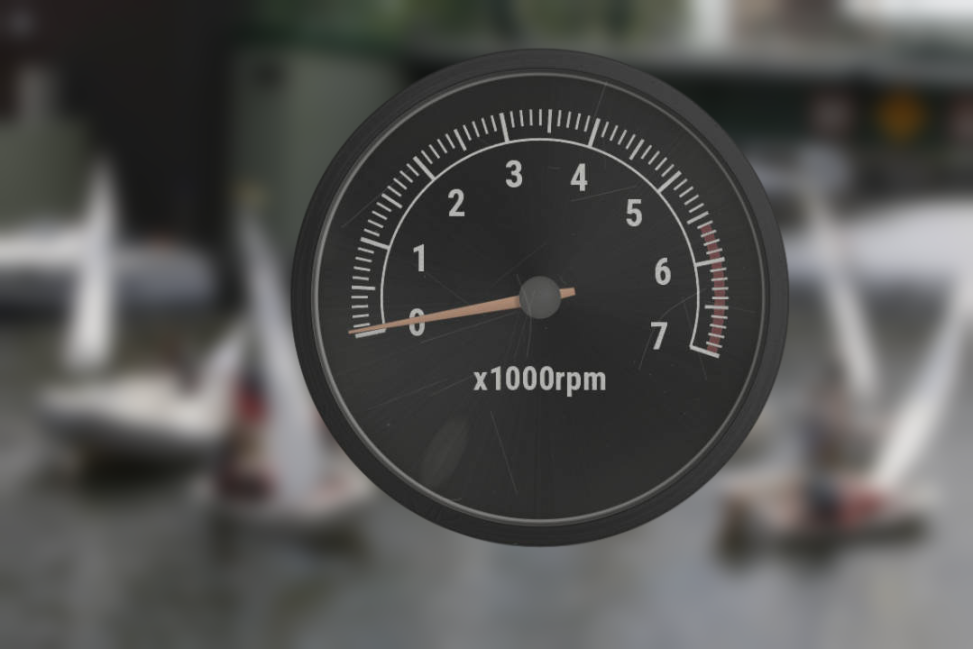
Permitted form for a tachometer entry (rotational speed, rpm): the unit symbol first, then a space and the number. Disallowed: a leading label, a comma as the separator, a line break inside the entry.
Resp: rpm 50
